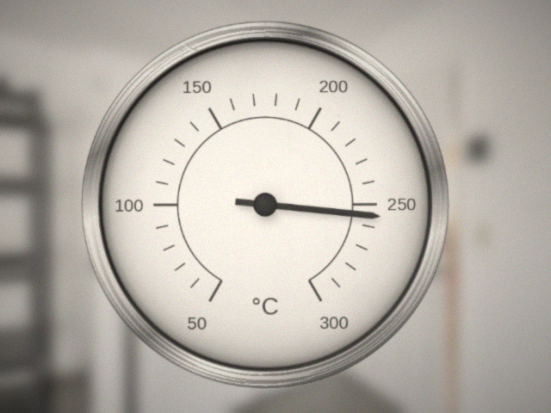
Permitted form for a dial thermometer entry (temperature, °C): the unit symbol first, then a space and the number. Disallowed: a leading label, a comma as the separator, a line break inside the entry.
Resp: °C 255
